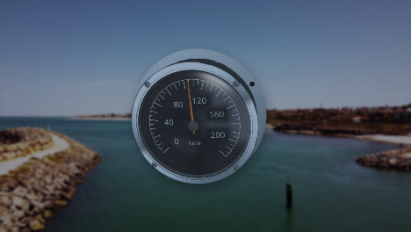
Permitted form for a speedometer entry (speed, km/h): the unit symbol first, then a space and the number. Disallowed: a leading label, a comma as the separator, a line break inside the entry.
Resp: km/h 105
